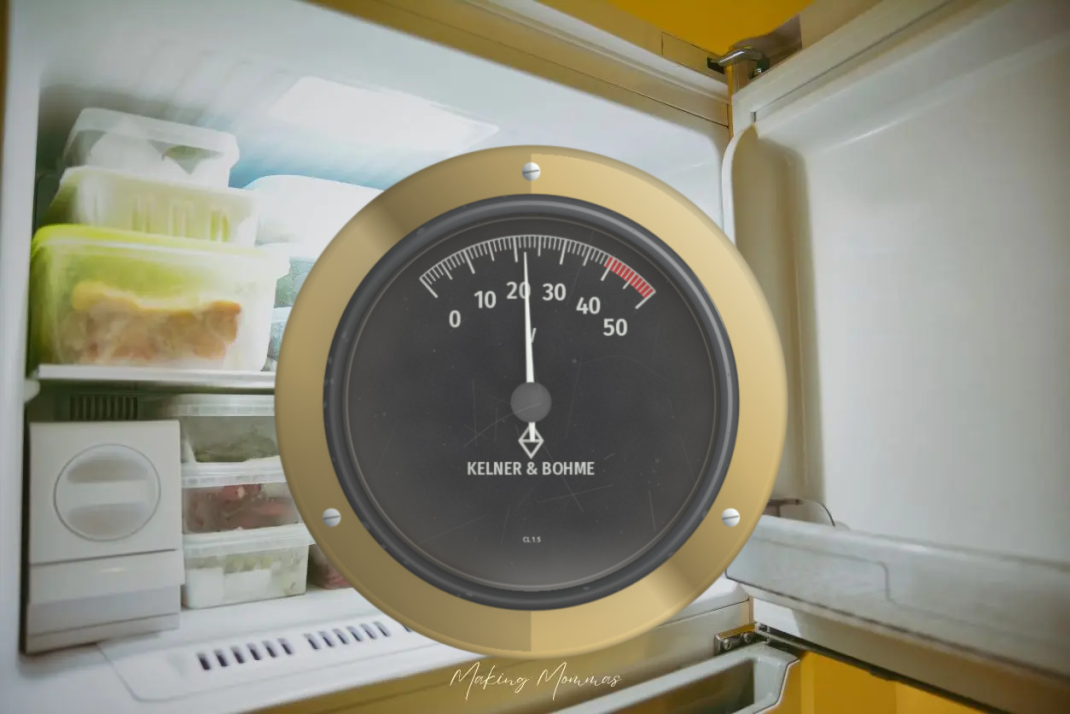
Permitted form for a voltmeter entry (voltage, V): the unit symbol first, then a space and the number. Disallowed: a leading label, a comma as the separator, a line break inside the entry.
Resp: V 22
